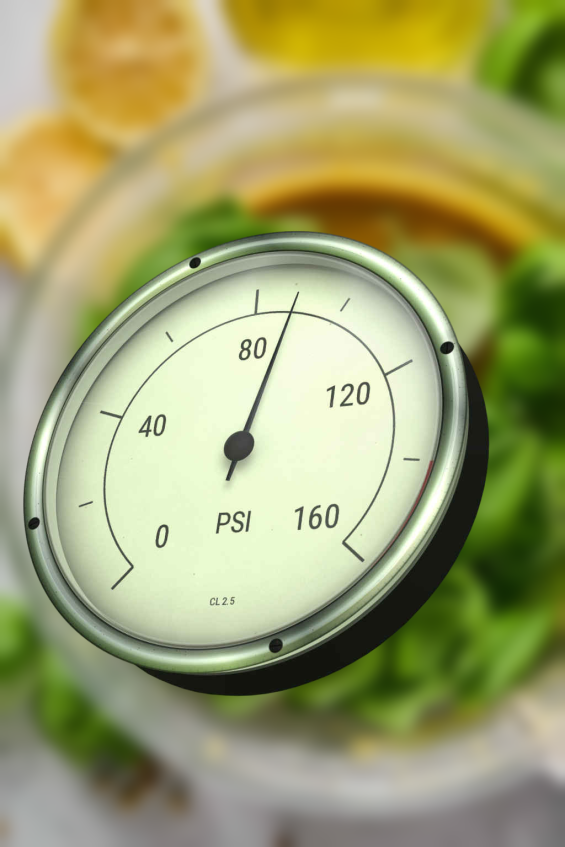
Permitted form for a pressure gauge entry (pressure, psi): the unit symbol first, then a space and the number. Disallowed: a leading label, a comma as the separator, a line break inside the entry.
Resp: psi 90
